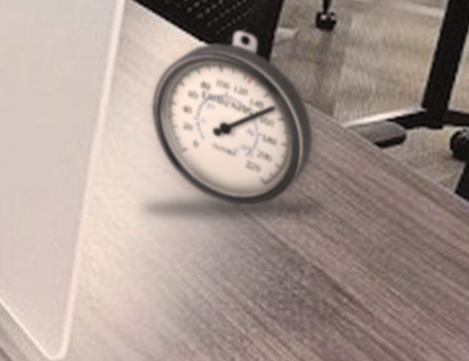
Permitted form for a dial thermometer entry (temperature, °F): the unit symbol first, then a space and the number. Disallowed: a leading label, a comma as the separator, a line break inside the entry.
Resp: °F 150
